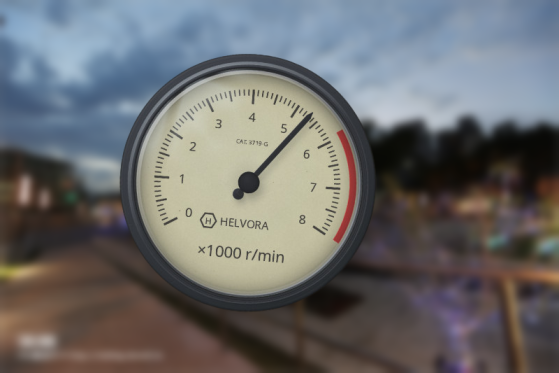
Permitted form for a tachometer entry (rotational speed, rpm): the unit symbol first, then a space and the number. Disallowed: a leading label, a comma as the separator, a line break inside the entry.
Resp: rpm 5300
